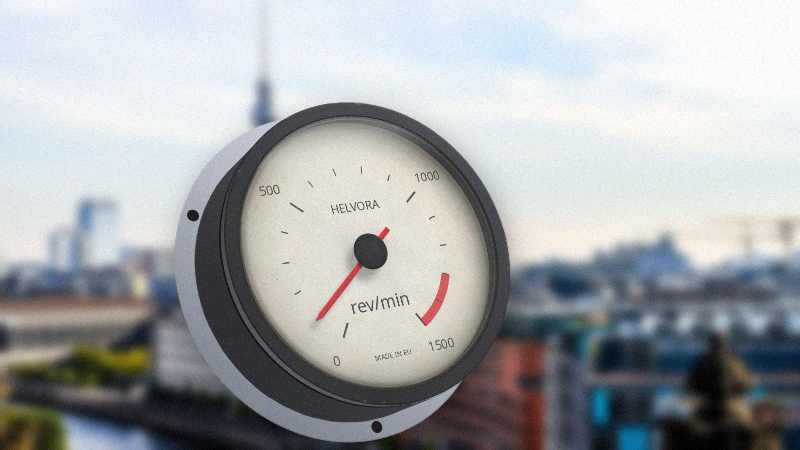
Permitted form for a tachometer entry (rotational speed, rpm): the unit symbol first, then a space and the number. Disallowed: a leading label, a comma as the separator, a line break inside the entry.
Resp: rpm 100
